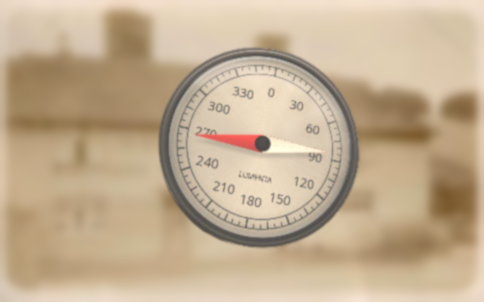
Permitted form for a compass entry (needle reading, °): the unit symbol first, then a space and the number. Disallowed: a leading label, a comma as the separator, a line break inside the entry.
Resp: ° 265
